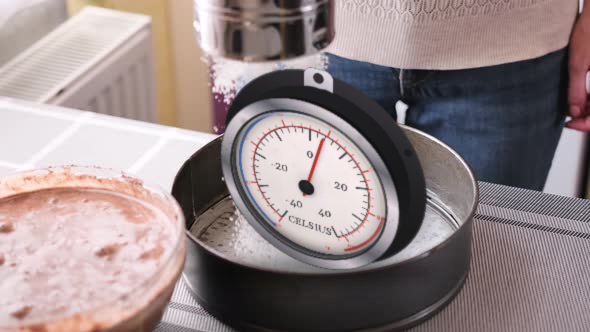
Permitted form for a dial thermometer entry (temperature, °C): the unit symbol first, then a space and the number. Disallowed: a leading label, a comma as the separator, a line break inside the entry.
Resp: °C 4
